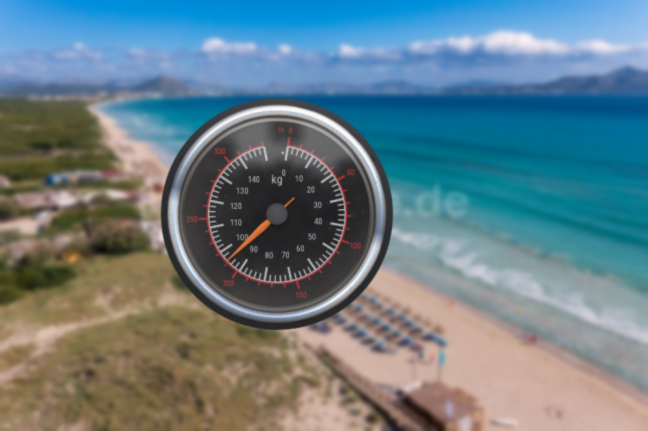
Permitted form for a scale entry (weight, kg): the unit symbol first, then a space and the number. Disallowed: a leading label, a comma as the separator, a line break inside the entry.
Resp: kg 96
